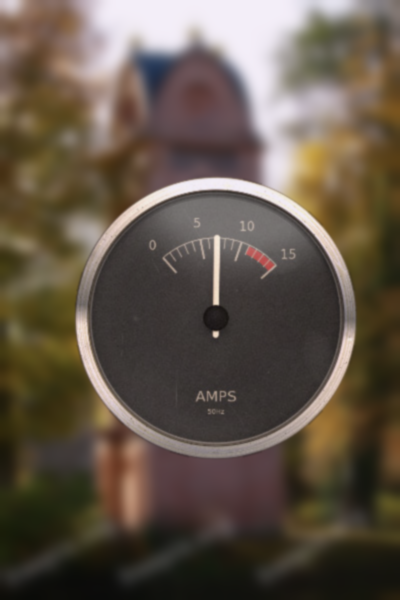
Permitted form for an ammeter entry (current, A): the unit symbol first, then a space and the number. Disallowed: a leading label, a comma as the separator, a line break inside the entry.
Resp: A 7
